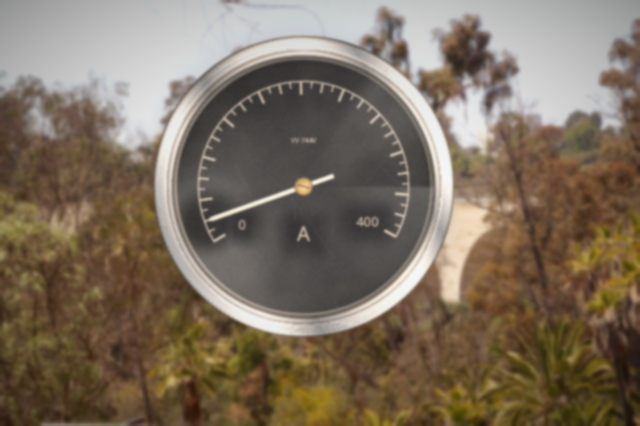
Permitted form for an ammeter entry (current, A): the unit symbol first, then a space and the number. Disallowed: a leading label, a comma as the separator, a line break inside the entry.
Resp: A 20
